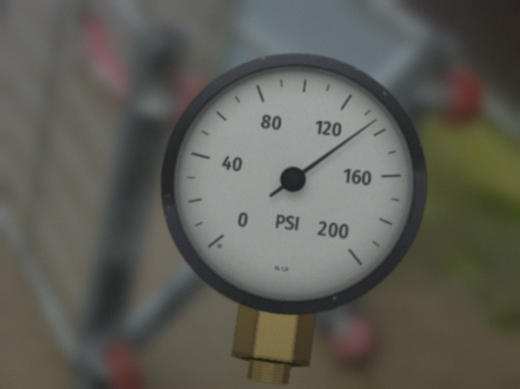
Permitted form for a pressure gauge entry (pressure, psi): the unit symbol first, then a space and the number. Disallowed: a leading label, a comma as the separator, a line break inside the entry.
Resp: psi 135
